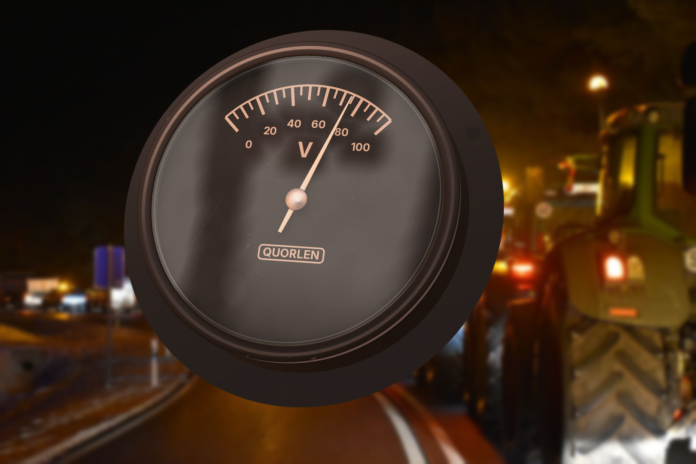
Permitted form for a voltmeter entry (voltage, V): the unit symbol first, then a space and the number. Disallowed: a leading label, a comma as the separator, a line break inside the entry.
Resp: V 75
